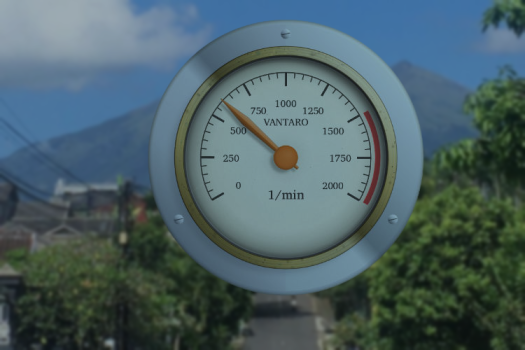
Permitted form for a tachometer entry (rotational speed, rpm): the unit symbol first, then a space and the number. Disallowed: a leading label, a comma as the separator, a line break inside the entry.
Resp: rpm 600
